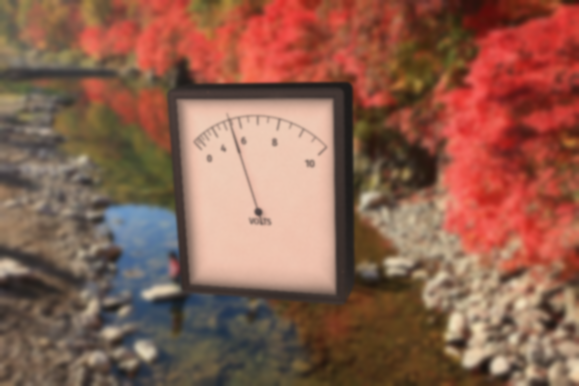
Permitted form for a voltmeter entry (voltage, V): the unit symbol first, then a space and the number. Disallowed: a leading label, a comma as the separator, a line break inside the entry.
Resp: V 5.5
